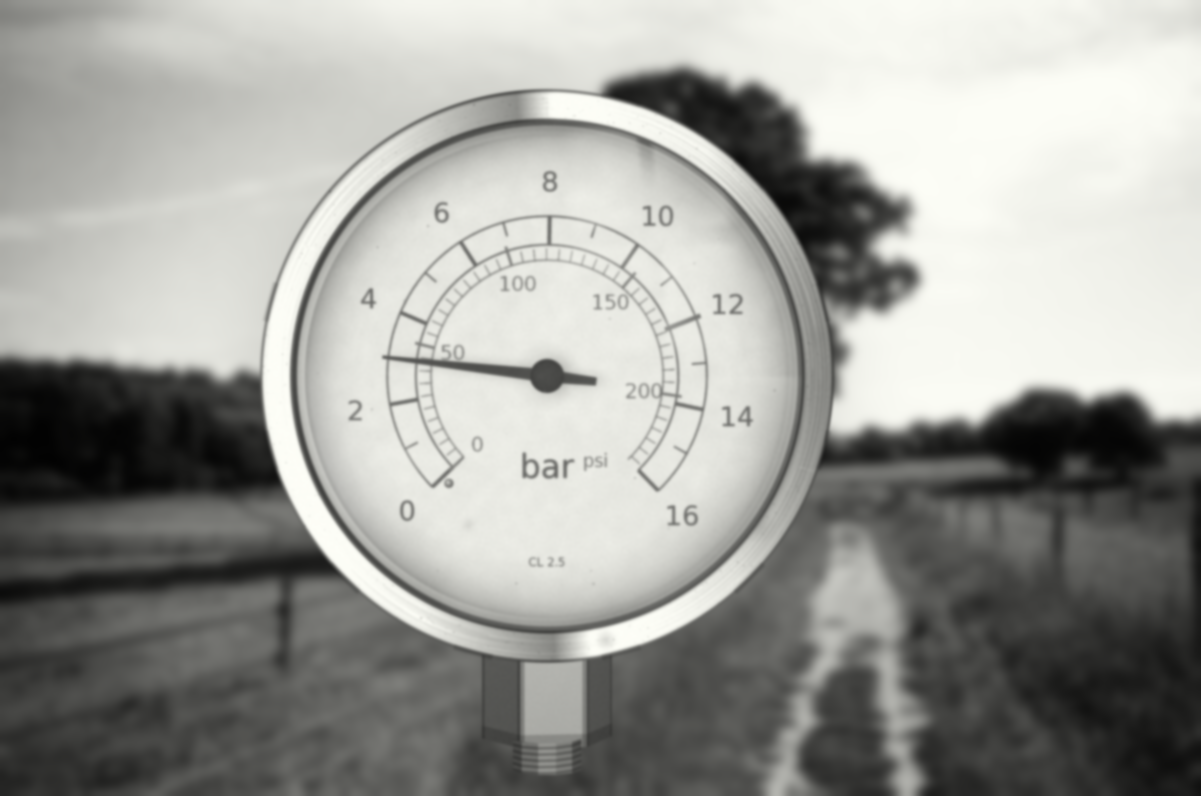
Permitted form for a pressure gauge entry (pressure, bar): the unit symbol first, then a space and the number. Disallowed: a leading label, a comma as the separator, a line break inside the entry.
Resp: bar 3
